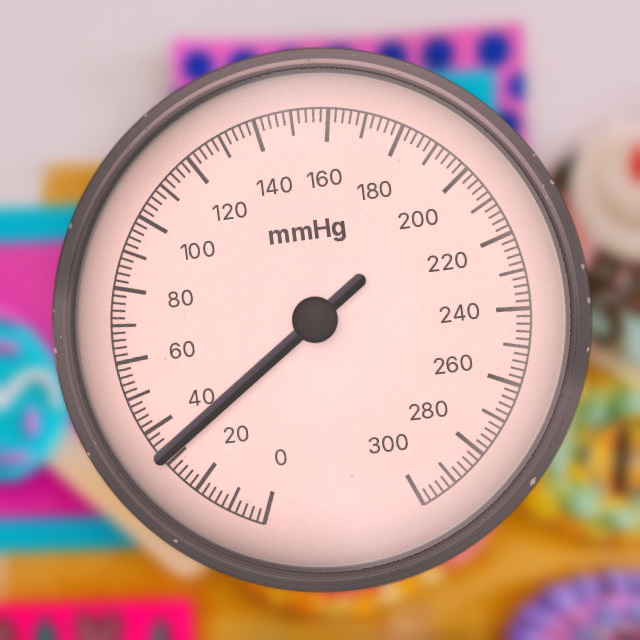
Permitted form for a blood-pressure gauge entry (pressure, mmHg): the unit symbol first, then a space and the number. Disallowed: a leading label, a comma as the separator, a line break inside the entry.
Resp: mmHg 32
